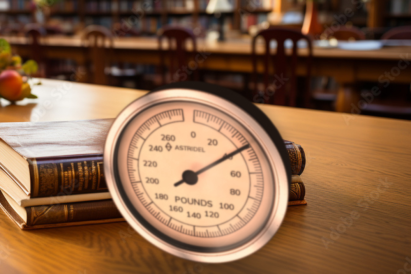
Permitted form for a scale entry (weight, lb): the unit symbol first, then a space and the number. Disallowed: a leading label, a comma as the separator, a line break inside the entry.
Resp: lb 40
